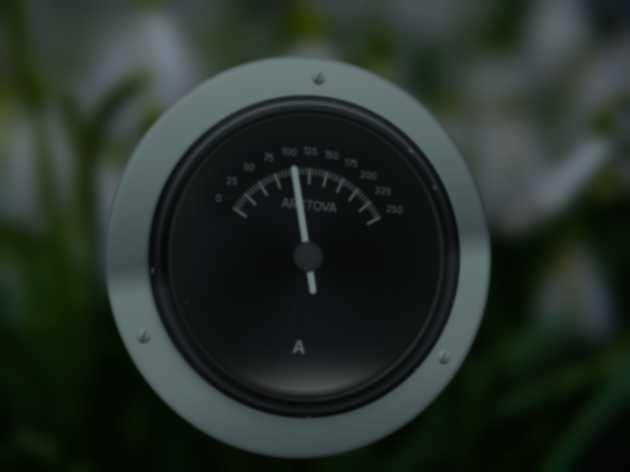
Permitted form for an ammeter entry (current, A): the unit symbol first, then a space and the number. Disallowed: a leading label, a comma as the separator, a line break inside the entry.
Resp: A 100
